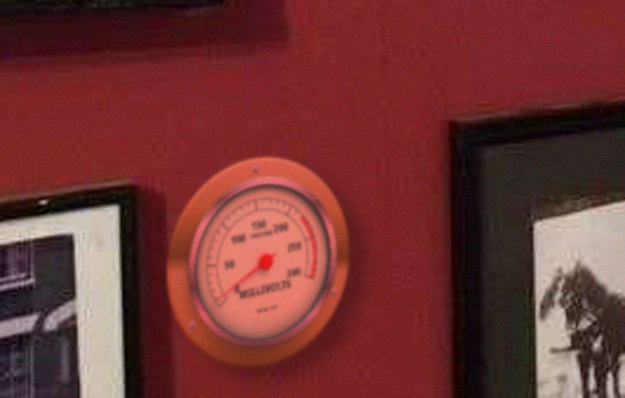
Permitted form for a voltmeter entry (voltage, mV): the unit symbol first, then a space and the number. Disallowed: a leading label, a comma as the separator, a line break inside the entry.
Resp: mV 10
